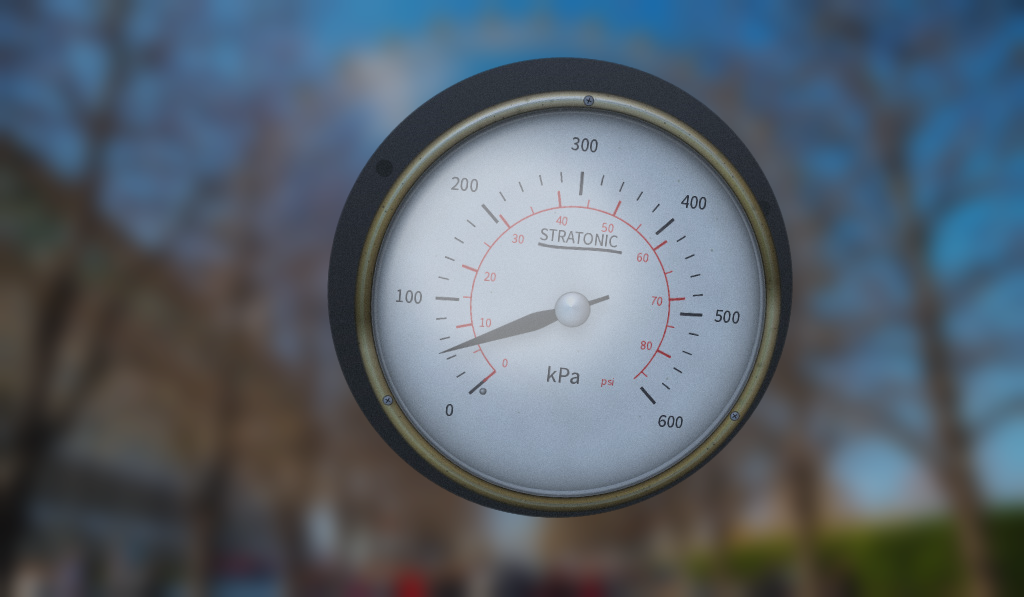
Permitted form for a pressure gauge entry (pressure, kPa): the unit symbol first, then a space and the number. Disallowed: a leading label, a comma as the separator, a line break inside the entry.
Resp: kPa 50
